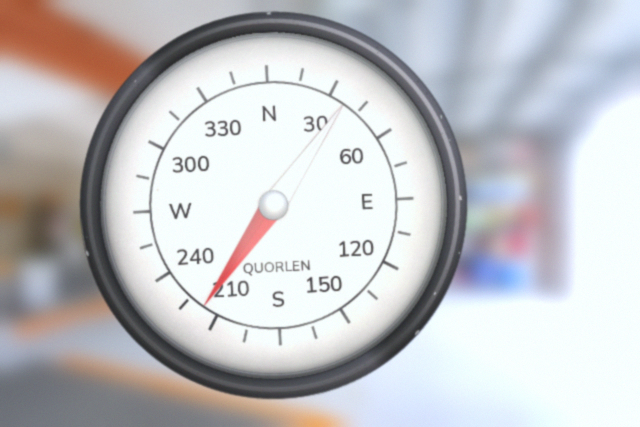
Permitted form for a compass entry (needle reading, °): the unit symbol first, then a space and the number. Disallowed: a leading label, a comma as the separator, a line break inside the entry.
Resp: ° 217.5
